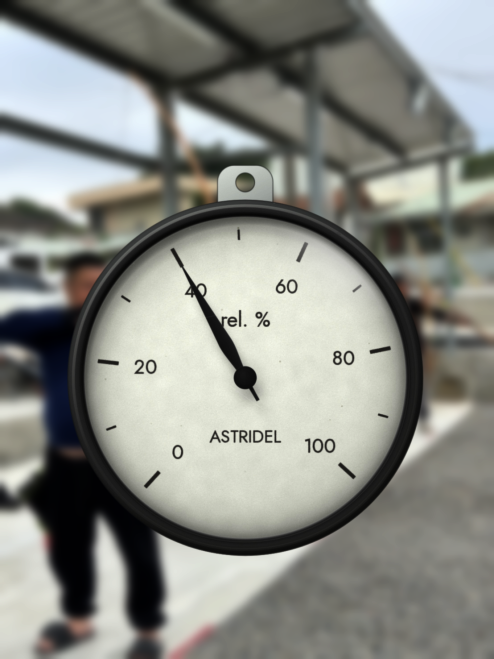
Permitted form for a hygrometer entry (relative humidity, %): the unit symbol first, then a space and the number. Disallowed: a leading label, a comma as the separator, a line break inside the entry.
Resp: % 40
